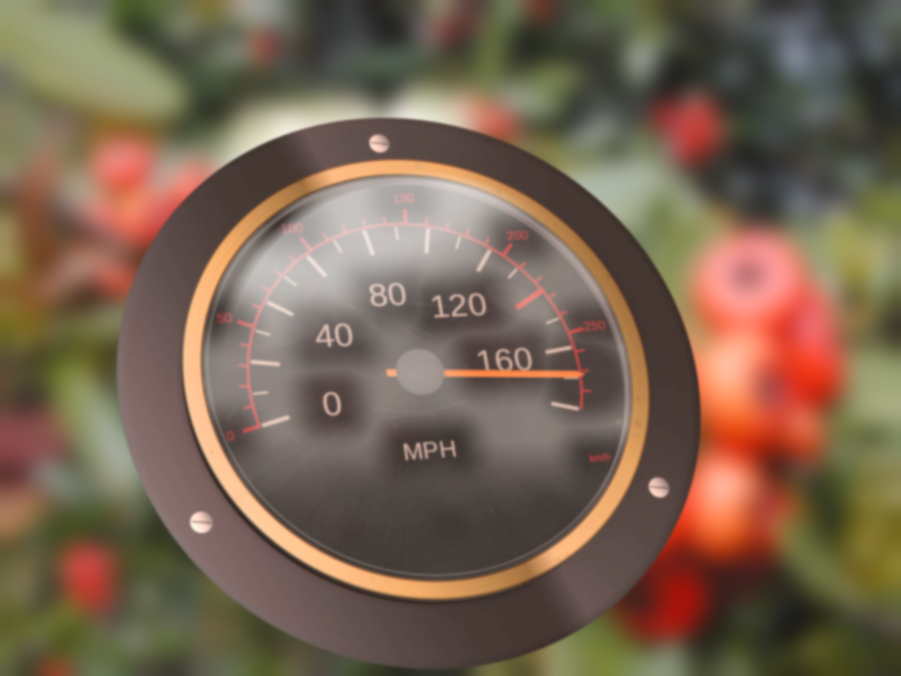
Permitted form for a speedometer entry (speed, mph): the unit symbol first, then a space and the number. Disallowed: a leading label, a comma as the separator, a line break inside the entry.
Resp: mph 170
